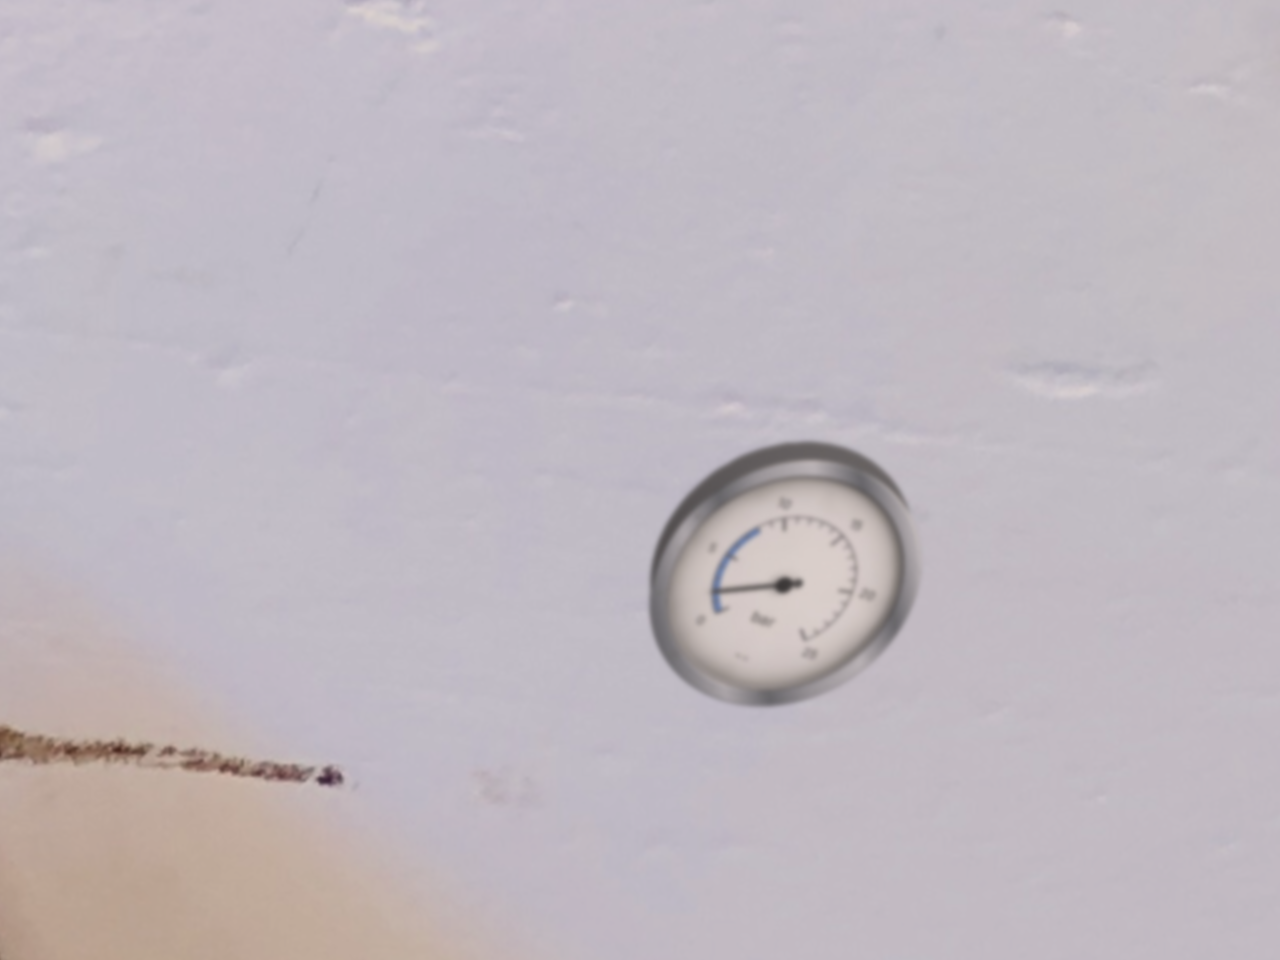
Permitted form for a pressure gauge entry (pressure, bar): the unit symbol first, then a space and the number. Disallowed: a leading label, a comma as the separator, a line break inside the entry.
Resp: bar 2
